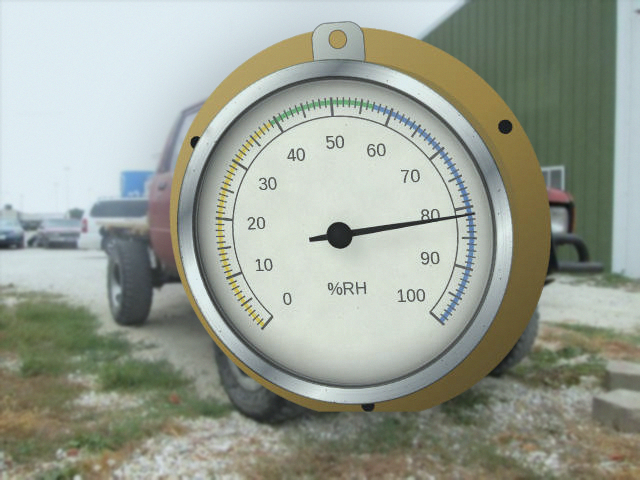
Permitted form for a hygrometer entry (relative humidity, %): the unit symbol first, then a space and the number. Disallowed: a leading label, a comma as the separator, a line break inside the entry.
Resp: % 81
